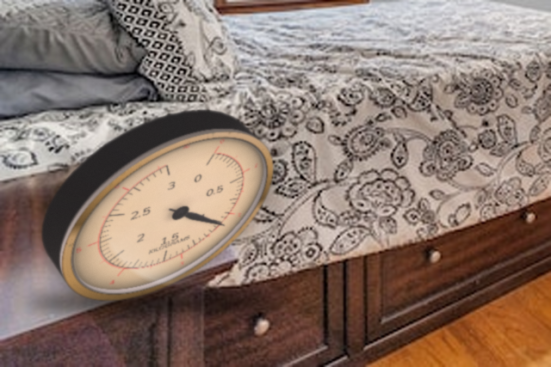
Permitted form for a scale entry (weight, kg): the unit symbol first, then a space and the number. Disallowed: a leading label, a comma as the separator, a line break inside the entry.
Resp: kg 1
